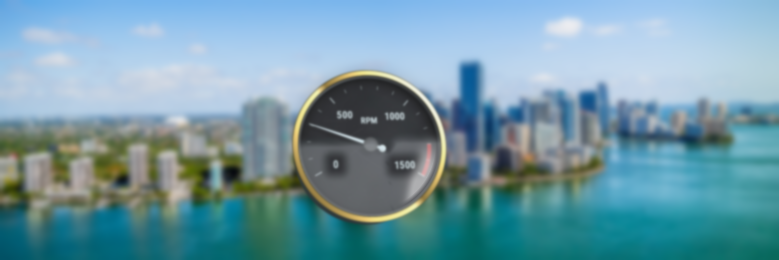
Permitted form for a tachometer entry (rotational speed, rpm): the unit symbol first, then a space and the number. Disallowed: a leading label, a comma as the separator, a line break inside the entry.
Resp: rpm 300
